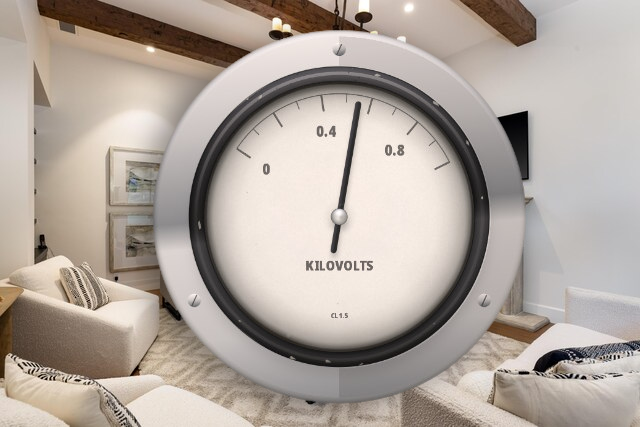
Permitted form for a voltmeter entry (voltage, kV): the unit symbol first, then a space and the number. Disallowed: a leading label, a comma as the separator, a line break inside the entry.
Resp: kV 0.55
